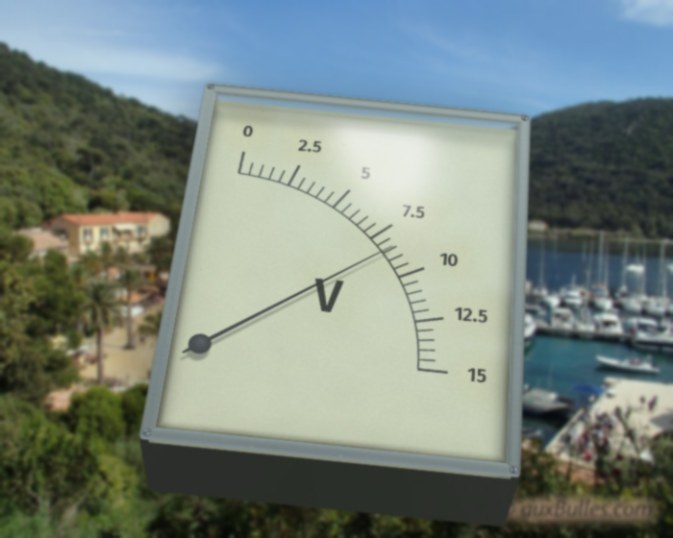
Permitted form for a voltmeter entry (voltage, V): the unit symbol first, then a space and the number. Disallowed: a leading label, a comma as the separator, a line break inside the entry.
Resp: V 8.5
